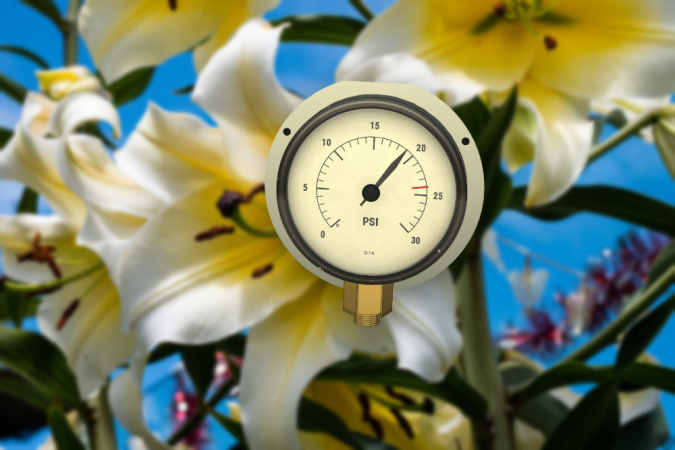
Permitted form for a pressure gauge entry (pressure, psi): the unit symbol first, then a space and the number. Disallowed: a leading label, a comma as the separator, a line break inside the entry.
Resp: psi 19
